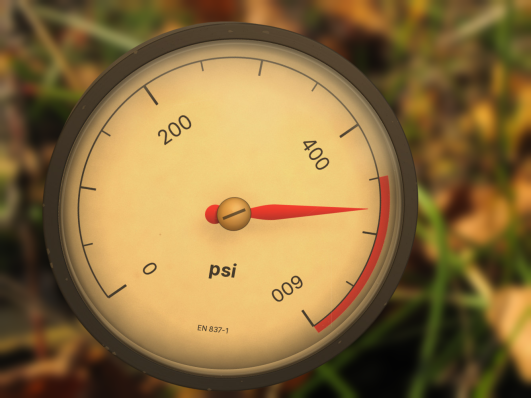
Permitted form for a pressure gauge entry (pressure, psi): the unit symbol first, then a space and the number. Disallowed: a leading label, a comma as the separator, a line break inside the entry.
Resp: psi 475
